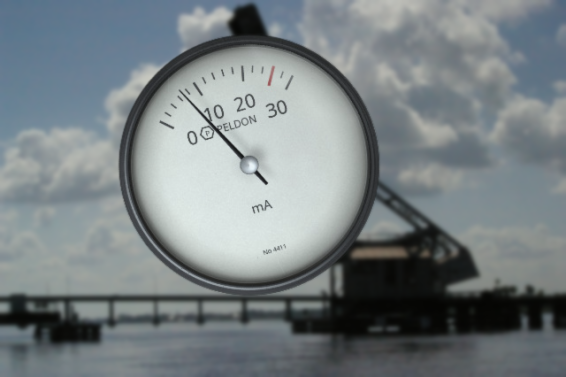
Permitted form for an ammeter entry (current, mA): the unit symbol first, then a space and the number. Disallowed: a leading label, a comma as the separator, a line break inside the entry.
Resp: mA 7
